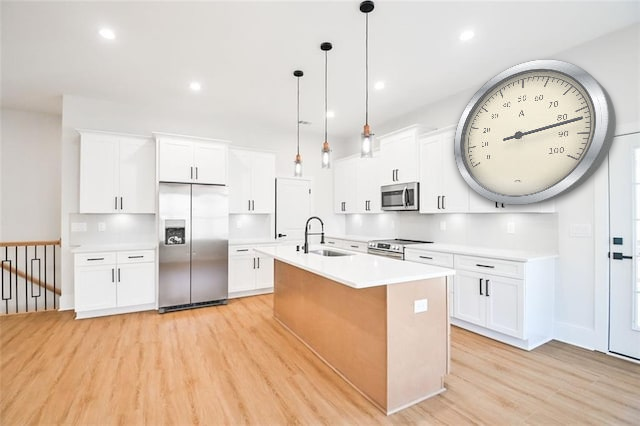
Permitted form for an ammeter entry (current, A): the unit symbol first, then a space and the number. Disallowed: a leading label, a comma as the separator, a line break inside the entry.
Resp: A 84
